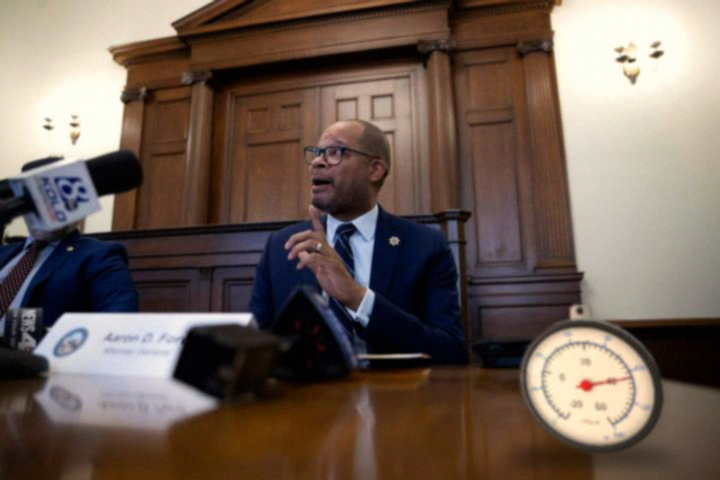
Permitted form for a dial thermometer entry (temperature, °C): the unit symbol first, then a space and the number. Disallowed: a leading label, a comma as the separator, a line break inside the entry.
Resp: °C 40
